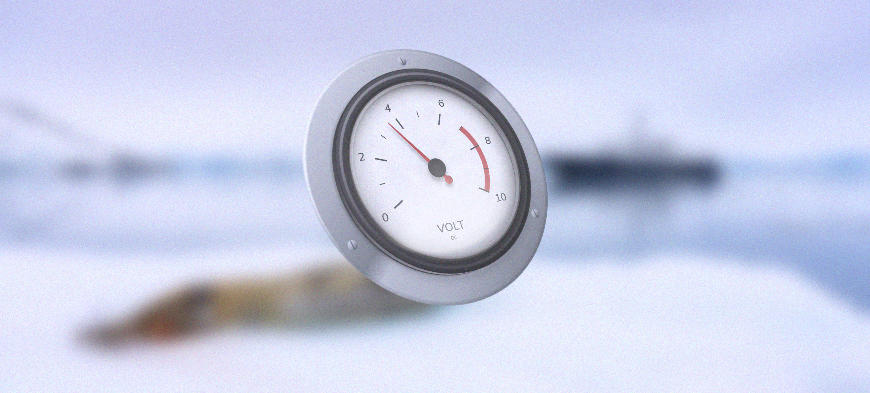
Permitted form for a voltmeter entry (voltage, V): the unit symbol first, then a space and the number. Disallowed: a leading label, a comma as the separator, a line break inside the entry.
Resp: V 3.5
